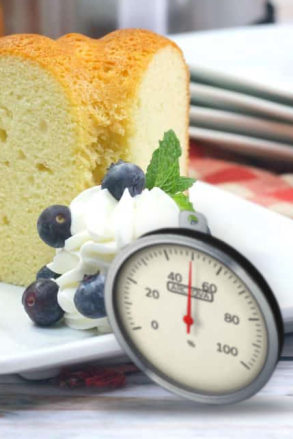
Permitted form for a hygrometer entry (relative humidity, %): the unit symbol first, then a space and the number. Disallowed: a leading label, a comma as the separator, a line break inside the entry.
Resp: % 50
